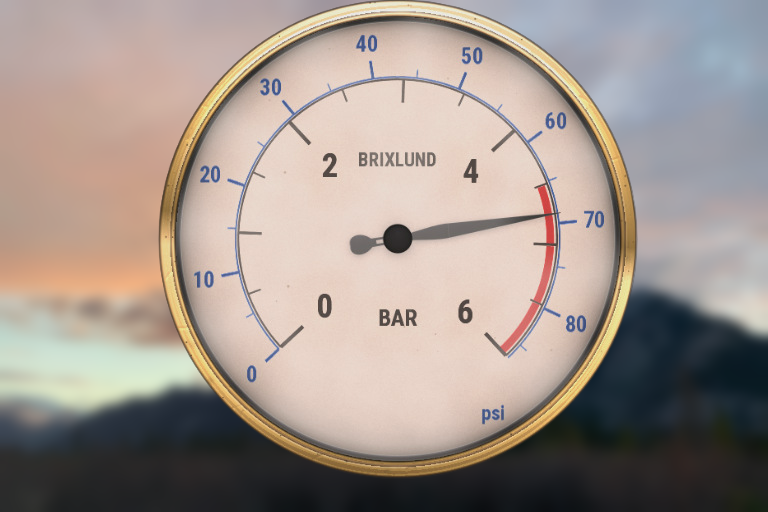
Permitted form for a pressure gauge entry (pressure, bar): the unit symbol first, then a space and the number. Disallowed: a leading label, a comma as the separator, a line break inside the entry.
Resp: bar 4.75
